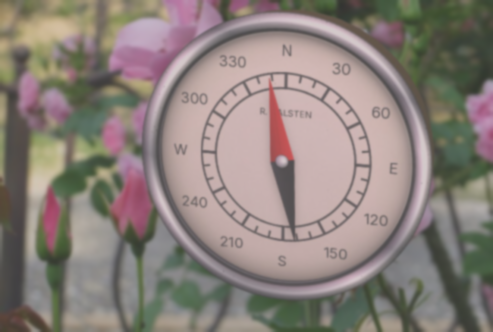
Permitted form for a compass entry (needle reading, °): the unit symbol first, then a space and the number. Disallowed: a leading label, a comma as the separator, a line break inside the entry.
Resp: ° 350
